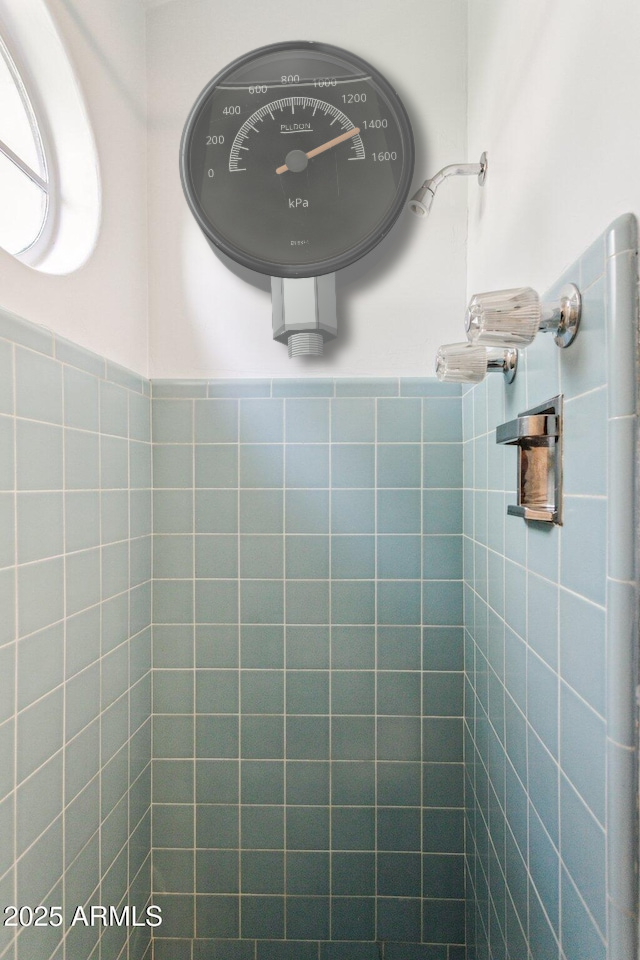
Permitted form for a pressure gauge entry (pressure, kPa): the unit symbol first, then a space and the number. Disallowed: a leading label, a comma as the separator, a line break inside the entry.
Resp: kPa 1400
